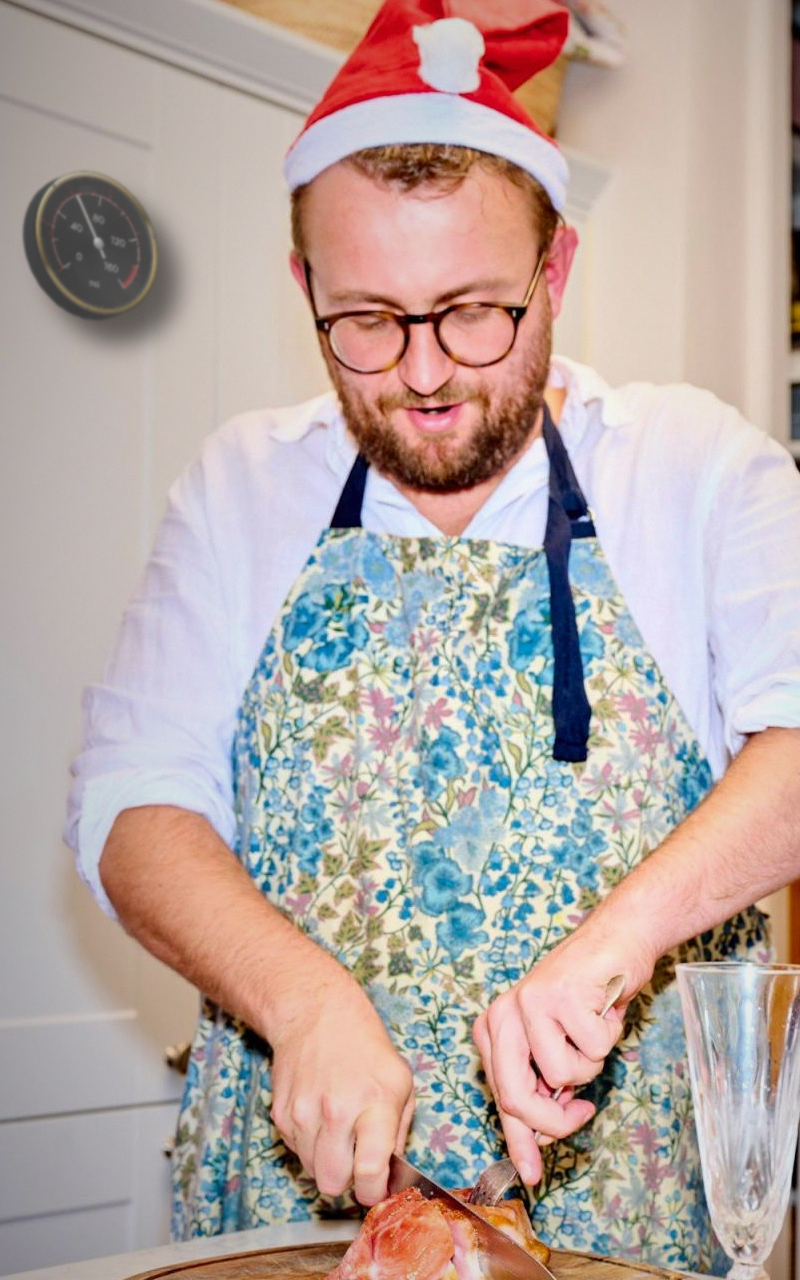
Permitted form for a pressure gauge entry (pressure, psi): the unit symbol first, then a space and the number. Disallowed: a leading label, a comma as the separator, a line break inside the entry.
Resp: psi 60
